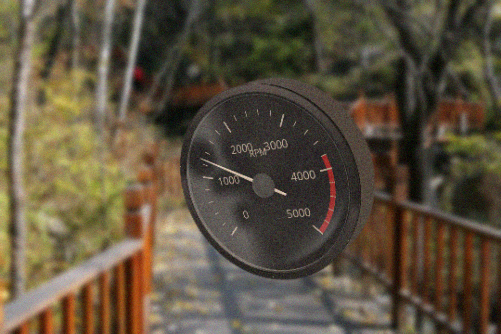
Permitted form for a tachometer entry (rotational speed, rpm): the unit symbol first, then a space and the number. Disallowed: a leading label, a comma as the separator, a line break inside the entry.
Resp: rpm 1300
